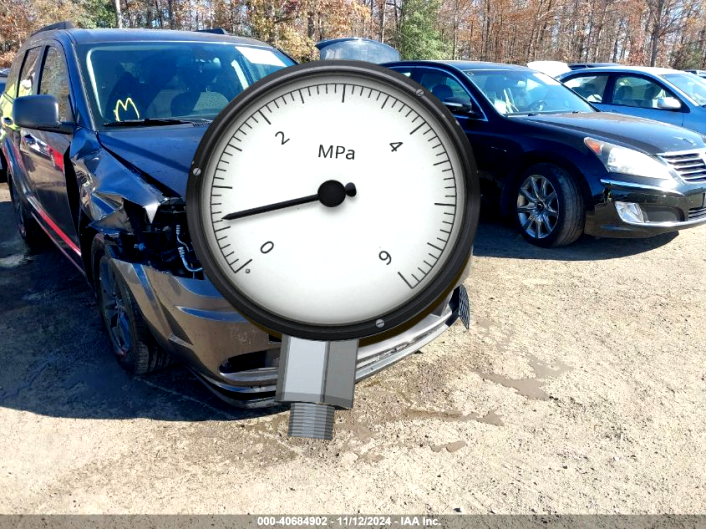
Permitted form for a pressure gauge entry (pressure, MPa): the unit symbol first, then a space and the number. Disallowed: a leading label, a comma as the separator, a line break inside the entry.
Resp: MPa 0.6
